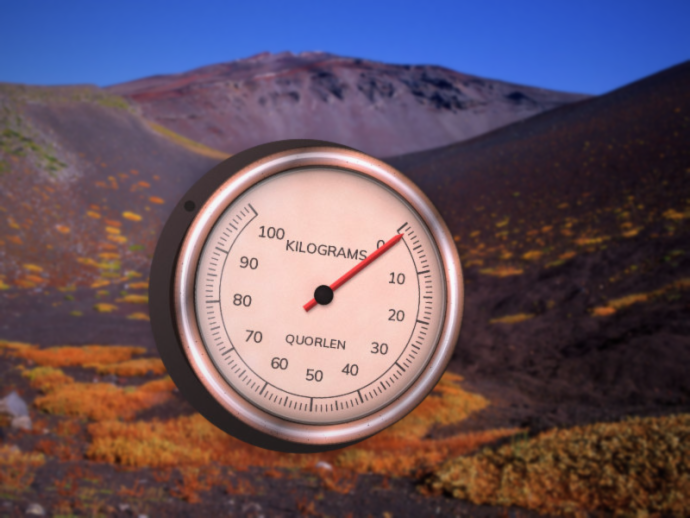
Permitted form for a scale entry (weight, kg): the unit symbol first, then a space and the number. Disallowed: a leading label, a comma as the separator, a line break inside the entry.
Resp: kg 1
